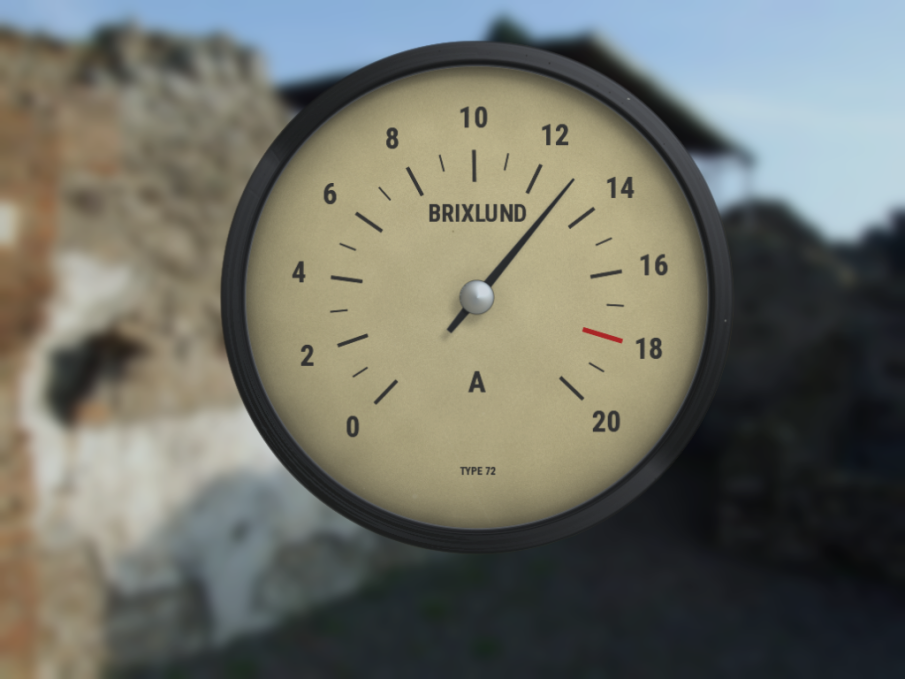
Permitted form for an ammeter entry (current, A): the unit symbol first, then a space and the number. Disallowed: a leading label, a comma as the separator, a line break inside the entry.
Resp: A 13
